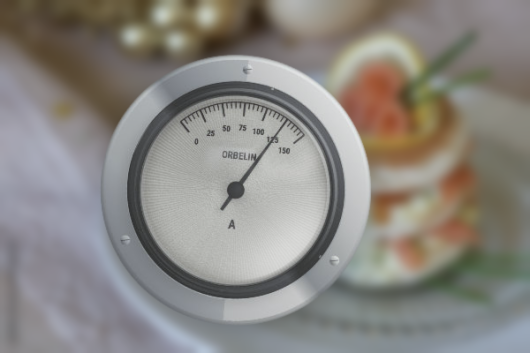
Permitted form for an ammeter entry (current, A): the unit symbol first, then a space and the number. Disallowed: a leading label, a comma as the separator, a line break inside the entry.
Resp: A 125
